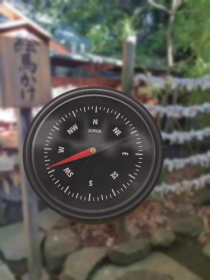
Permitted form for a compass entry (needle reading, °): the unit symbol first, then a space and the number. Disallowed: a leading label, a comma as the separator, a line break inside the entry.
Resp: ° 245
